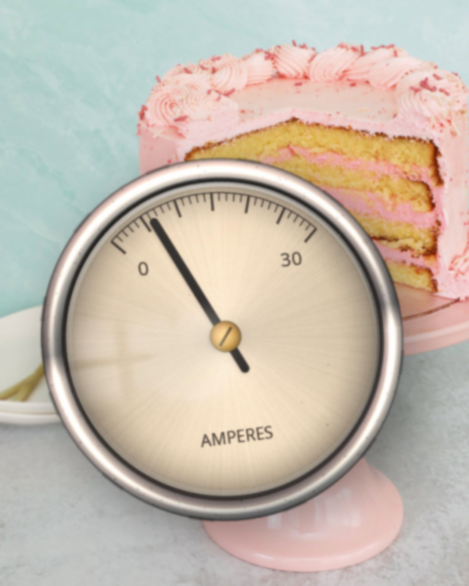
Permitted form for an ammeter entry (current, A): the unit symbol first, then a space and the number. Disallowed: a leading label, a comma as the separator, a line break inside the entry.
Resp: A 6
